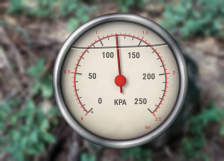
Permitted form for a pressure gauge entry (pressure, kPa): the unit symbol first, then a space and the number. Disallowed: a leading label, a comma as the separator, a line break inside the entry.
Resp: kPa 120
